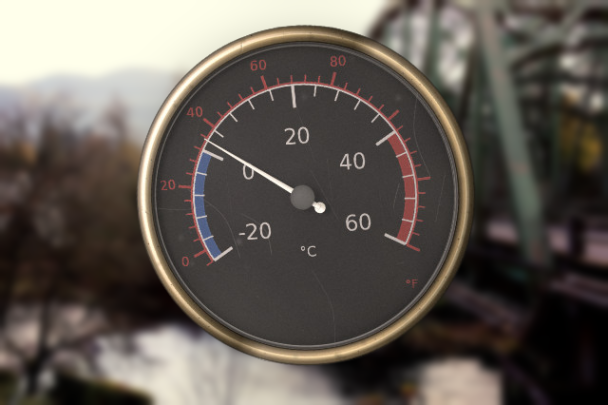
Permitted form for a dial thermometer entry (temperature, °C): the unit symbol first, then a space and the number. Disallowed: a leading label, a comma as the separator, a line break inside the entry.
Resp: °C 2
